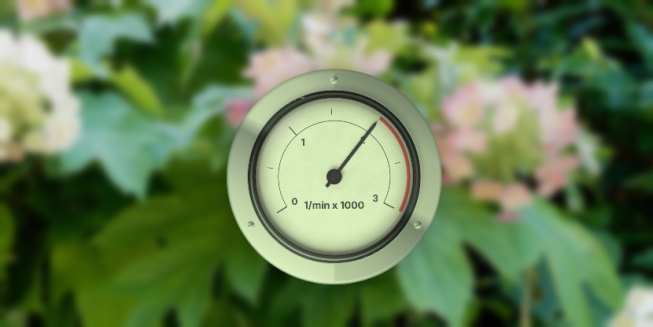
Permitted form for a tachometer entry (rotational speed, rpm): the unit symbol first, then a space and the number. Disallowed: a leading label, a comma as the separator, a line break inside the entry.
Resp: rpm 2000
